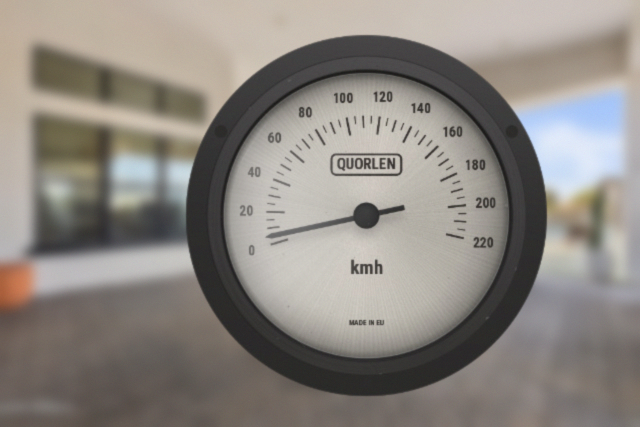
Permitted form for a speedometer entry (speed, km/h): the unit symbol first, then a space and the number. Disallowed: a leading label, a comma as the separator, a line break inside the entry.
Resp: km/h 5
